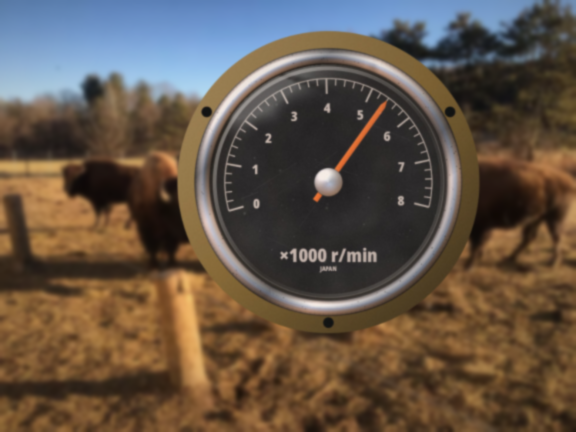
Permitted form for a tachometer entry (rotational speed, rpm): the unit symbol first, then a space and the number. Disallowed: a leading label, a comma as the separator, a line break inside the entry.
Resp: rpm 5400
